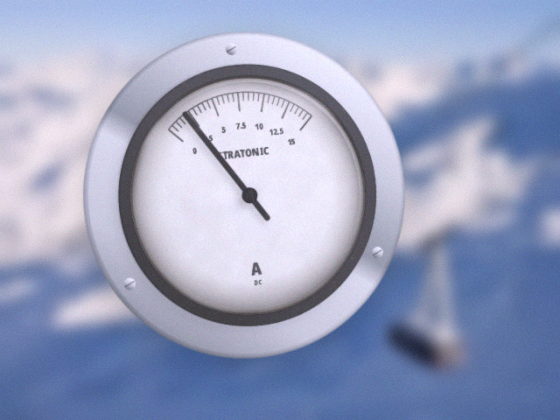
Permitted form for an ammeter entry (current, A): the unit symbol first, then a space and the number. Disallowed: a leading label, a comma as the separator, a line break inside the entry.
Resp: A 2
